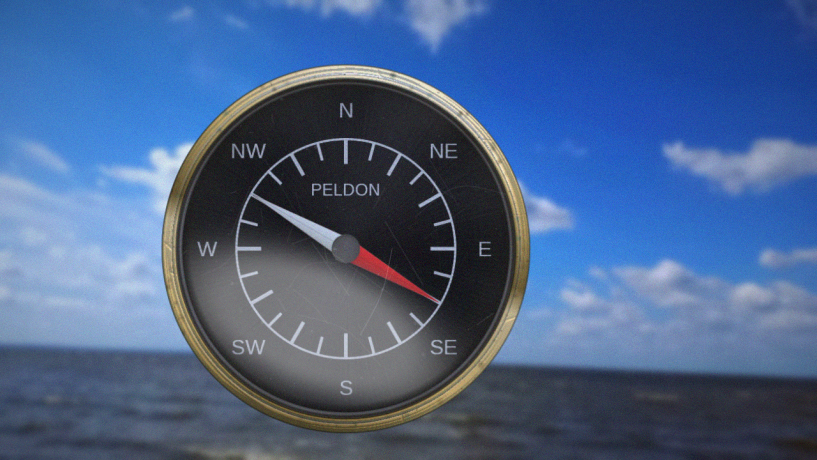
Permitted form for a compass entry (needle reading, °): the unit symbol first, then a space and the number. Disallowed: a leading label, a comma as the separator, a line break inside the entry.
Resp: ° 120
